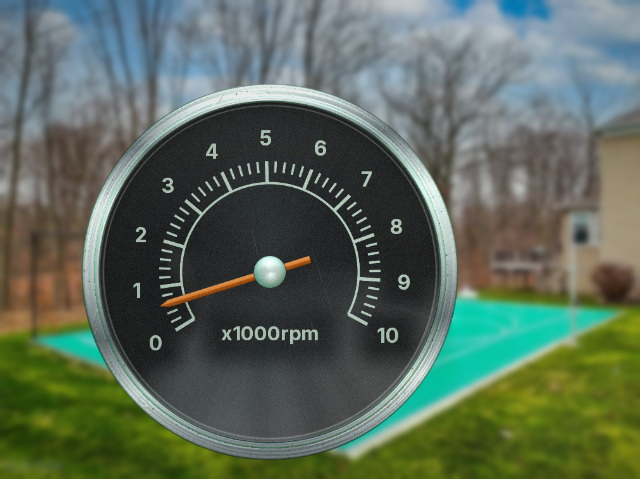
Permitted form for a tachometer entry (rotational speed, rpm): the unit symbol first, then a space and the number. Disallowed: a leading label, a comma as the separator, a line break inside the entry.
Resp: rpm 600
